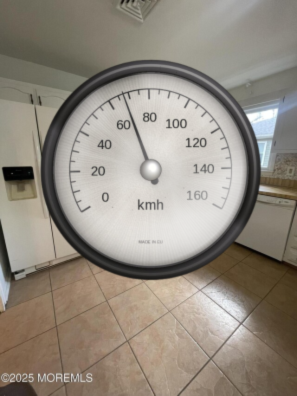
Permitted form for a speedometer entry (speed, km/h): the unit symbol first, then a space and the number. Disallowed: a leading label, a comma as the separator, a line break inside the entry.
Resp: km/h 67.5
